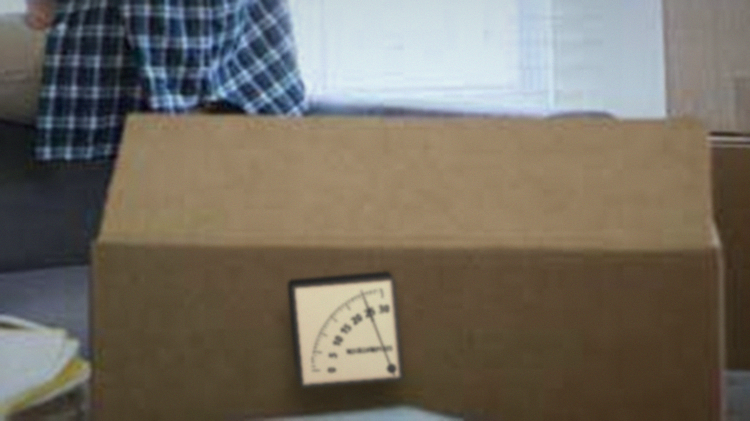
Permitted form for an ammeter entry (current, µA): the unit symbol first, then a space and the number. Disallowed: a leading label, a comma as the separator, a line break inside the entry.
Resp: µA 25
